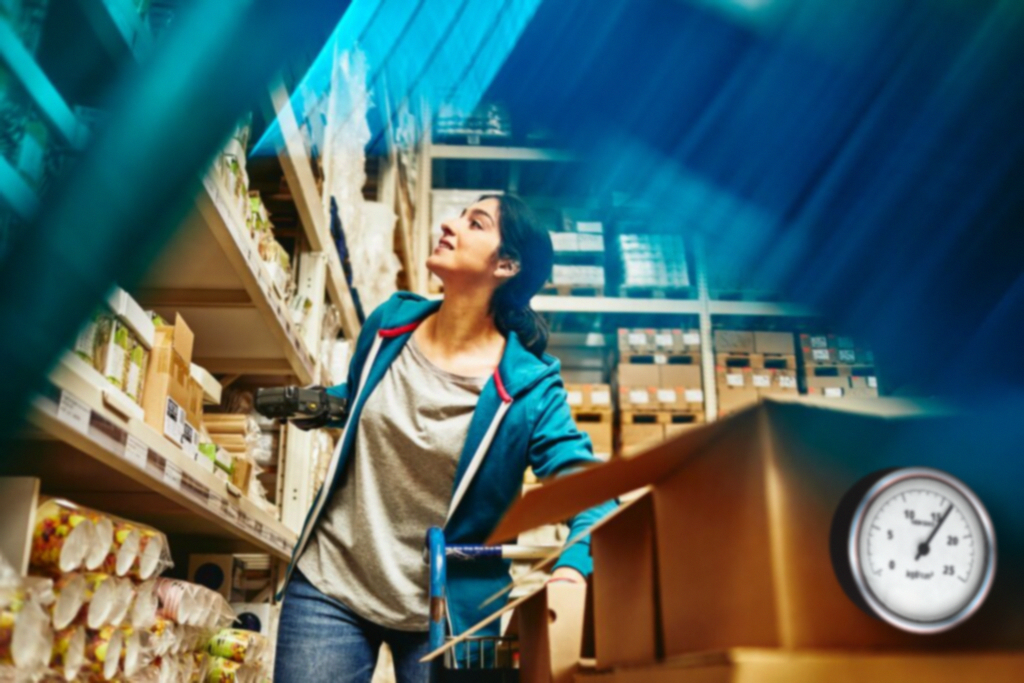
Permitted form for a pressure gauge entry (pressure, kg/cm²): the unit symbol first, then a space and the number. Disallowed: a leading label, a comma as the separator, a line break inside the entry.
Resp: kg/cm² 16
